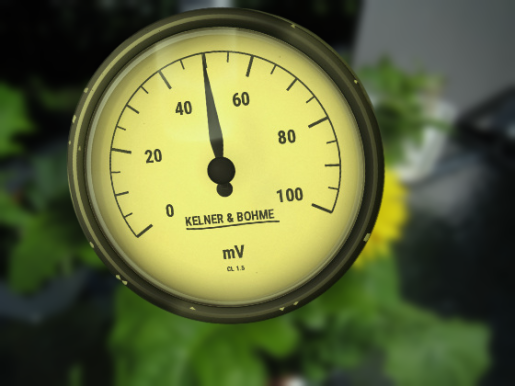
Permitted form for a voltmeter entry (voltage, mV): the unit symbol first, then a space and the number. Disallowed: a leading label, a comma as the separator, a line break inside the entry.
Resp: mV 50
